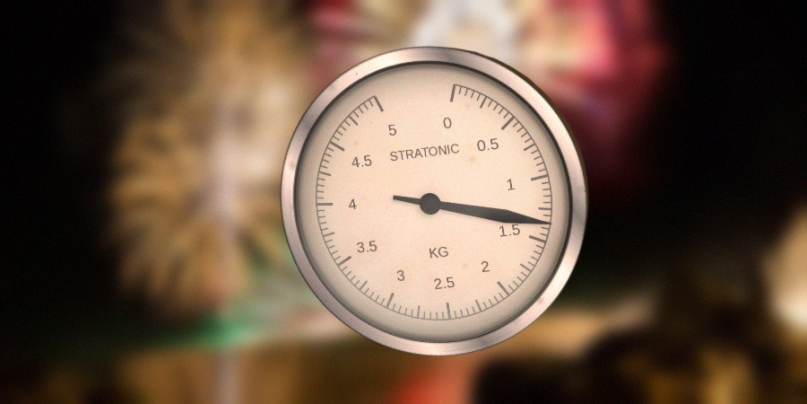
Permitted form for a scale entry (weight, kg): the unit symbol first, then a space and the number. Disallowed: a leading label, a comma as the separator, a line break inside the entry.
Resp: kg 1.35
